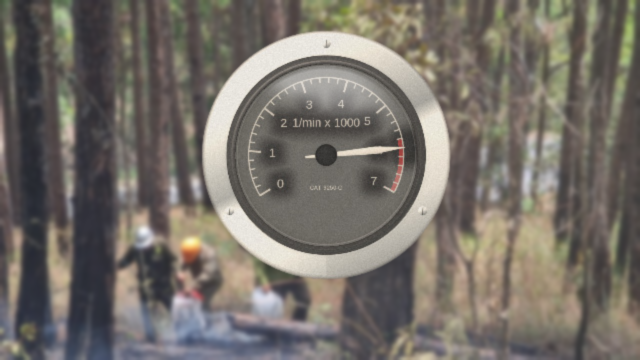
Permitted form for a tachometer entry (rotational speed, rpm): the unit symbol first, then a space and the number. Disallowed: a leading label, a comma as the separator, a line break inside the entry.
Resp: rpm 6000
